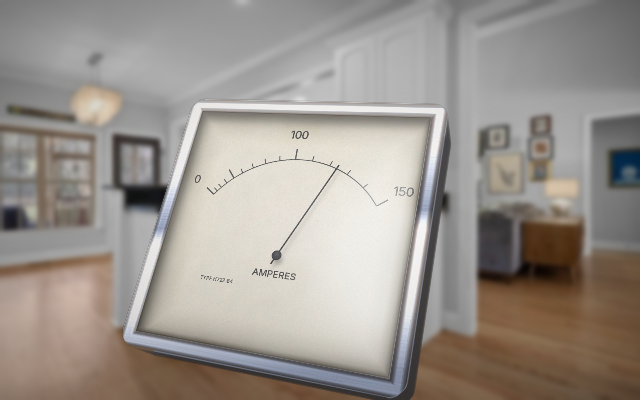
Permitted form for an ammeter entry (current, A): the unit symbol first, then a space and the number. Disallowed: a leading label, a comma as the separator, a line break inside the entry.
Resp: A 125
